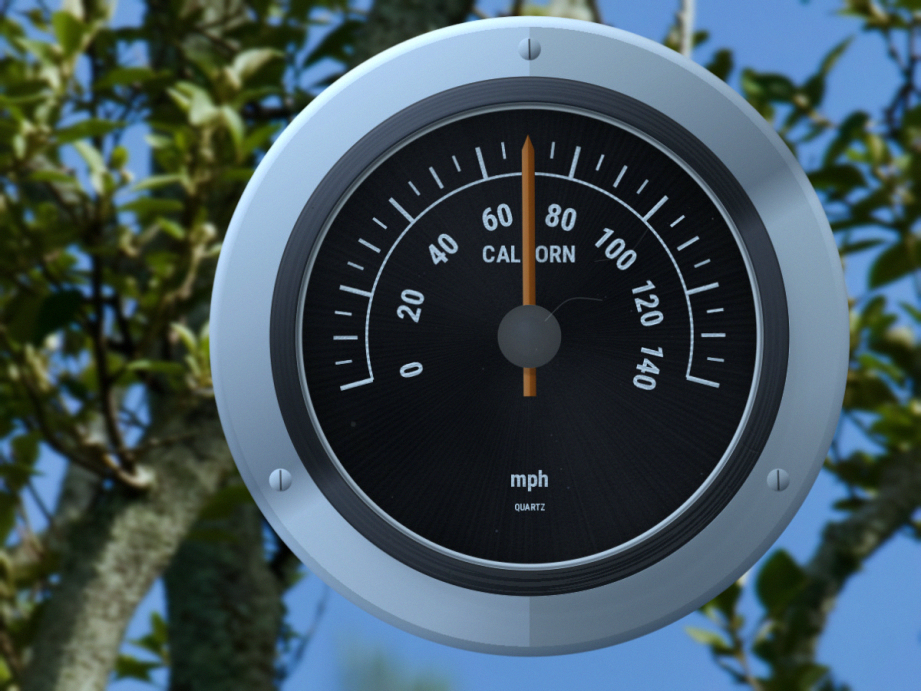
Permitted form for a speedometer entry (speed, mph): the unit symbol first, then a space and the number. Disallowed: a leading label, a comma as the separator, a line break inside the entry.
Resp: mph 70
